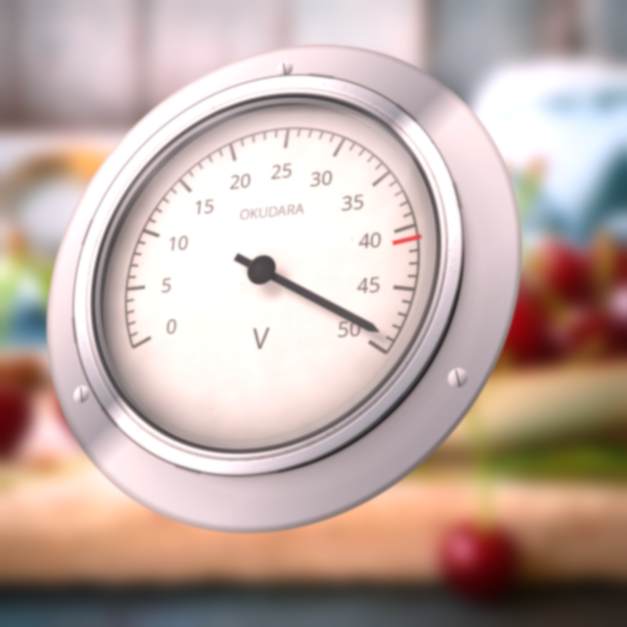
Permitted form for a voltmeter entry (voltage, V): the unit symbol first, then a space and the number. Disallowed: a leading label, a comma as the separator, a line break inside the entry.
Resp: V 49
